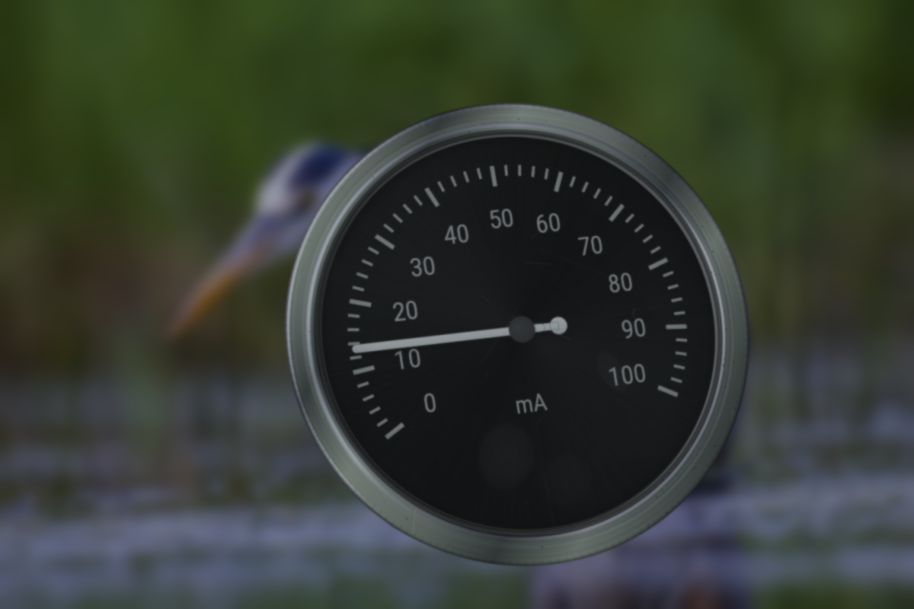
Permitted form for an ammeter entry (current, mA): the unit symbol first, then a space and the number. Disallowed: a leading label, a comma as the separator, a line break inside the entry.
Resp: mA 13
